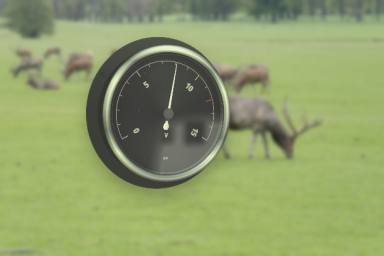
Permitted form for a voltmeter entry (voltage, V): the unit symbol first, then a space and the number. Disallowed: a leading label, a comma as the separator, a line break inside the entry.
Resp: V 8
